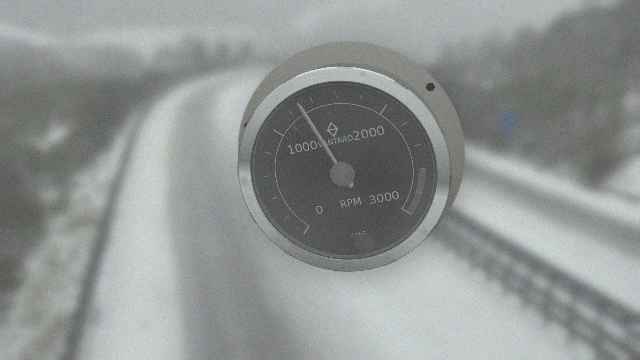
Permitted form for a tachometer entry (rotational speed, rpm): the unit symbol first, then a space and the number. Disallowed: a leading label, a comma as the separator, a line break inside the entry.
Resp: rpm 1300
